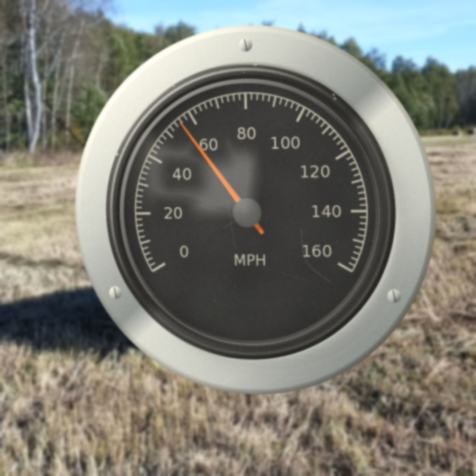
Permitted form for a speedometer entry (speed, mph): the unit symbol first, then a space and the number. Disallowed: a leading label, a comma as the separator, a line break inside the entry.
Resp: mph 56
